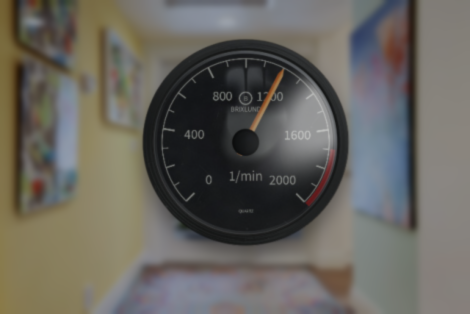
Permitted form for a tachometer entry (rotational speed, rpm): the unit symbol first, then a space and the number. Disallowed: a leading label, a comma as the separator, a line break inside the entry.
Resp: rpm 1200
